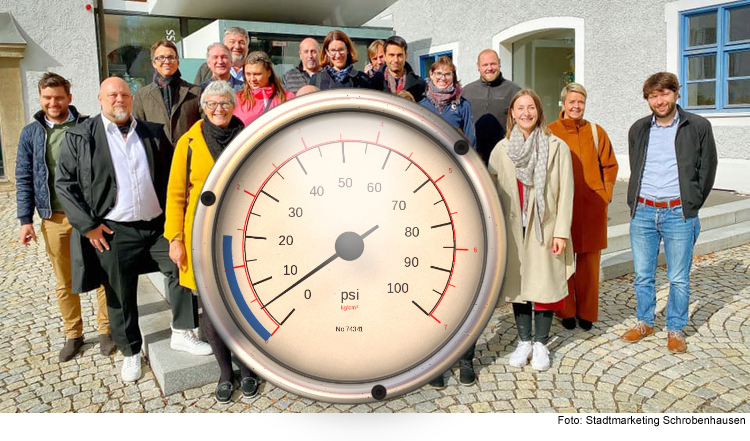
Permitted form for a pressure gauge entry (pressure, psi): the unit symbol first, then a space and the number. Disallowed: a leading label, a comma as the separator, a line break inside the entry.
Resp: psi 5
